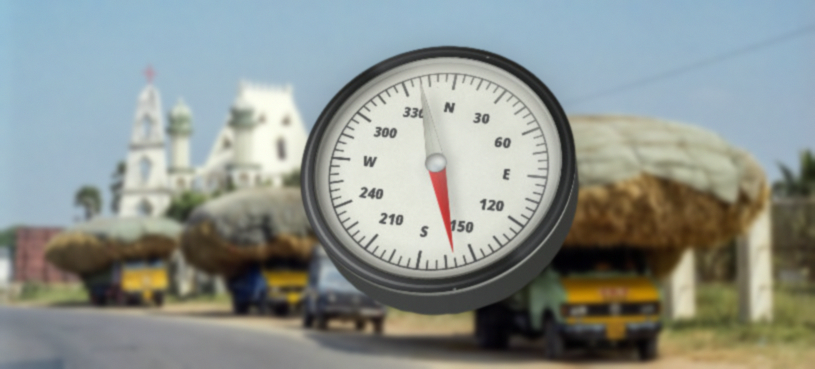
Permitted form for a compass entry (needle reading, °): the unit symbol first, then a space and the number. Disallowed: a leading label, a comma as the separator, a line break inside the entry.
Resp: ° 160
